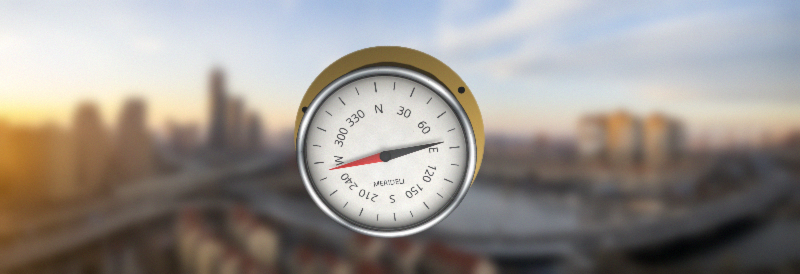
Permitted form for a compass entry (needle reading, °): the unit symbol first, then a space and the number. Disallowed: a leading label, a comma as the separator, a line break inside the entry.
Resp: ° 262.5
